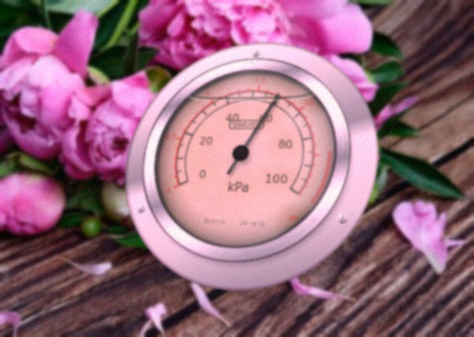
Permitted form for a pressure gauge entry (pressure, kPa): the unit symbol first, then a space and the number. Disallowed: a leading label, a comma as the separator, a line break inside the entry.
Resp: kPa 60
